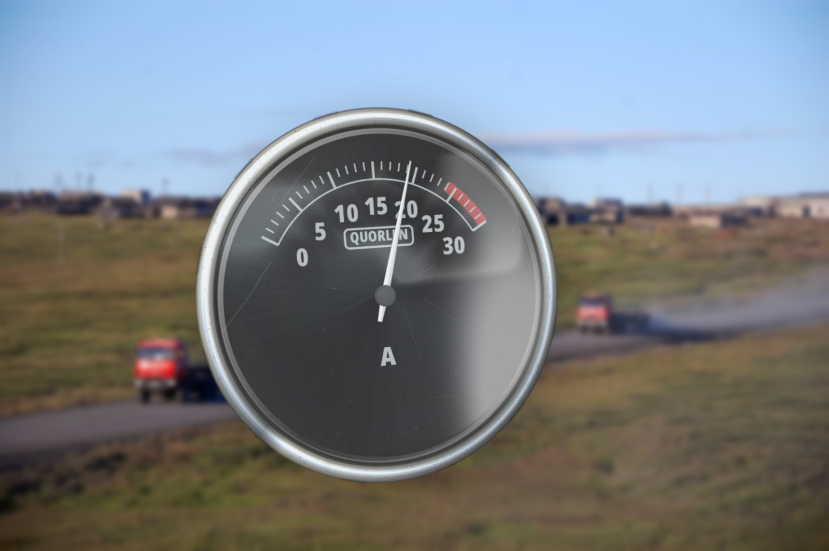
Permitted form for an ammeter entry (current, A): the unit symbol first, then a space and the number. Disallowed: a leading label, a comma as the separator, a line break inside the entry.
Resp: A 19
